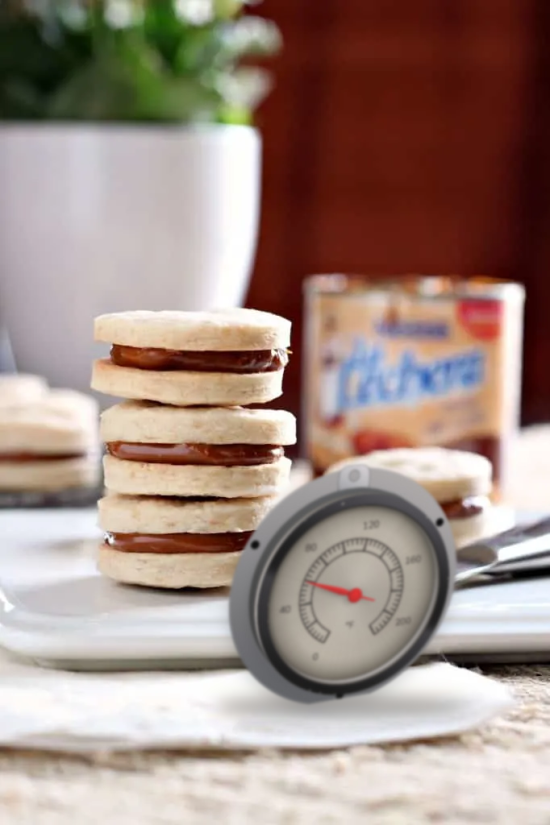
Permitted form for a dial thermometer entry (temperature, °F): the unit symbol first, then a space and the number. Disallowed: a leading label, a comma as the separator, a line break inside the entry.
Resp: °F 60
